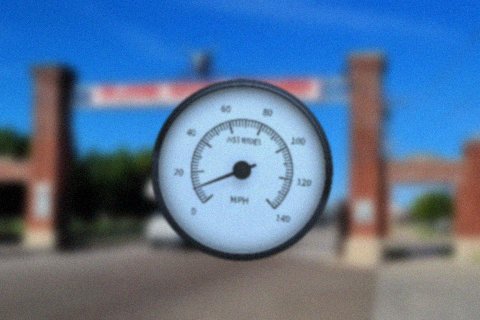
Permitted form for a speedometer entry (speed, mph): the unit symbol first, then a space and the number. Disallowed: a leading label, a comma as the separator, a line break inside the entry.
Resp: mph 10
